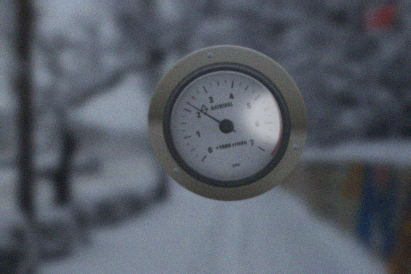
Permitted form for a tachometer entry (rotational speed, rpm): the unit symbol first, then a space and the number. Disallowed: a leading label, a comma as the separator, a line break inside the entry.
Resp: rpm 2250
